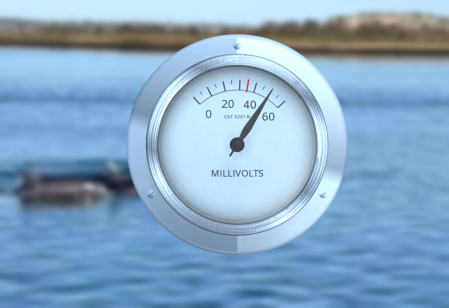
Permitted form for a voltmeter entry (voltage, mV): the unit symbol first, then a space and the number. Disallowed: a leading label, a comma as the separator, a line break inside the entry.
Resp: mV 50
